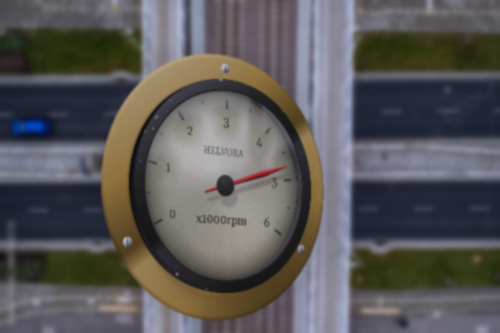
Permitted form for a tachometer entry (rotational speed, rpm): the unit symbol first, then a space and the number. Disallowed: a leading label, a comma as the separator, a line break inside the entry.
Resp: rpm 4750
